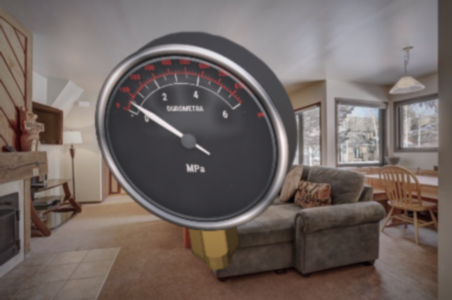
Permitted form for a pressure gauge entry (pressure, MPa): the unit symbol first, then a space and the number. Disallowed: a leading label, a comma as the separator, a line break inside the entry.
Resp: MPa 0.5
